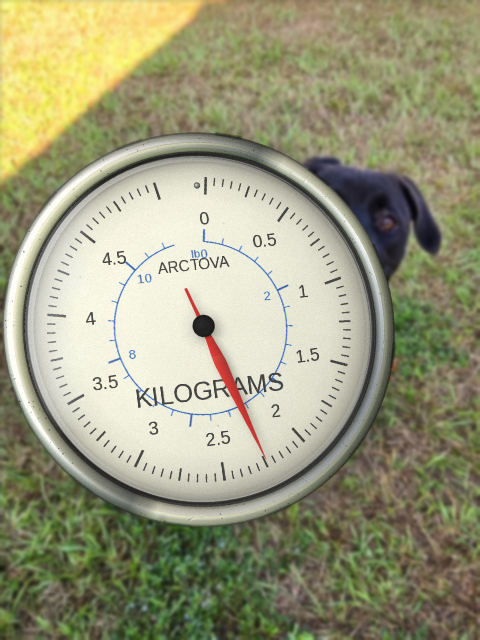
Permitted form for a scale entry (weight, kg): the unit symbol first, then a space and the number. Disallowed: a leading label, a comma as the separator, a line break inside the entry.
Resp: kg 2.25
